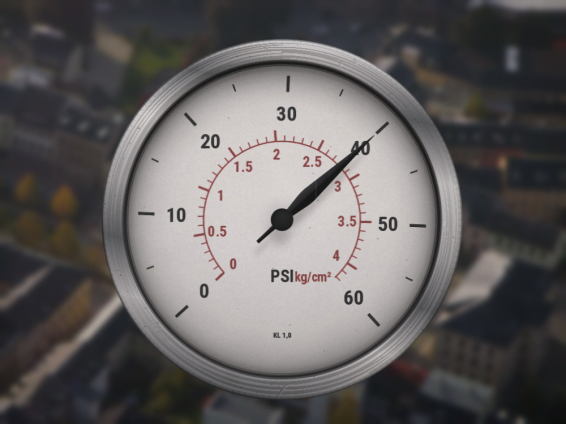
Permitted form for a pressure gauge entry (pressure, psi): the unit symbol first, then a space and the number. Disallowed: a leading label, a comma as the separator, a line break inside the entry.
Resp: psi 40
